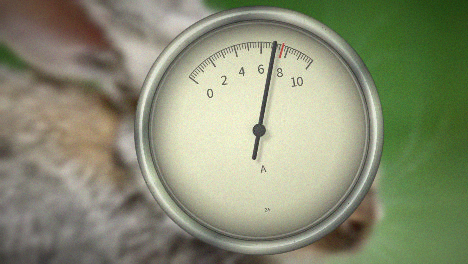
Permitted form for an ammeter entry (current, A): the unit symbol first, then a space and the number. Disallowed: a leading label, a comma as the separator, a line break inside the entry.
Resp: A 7
